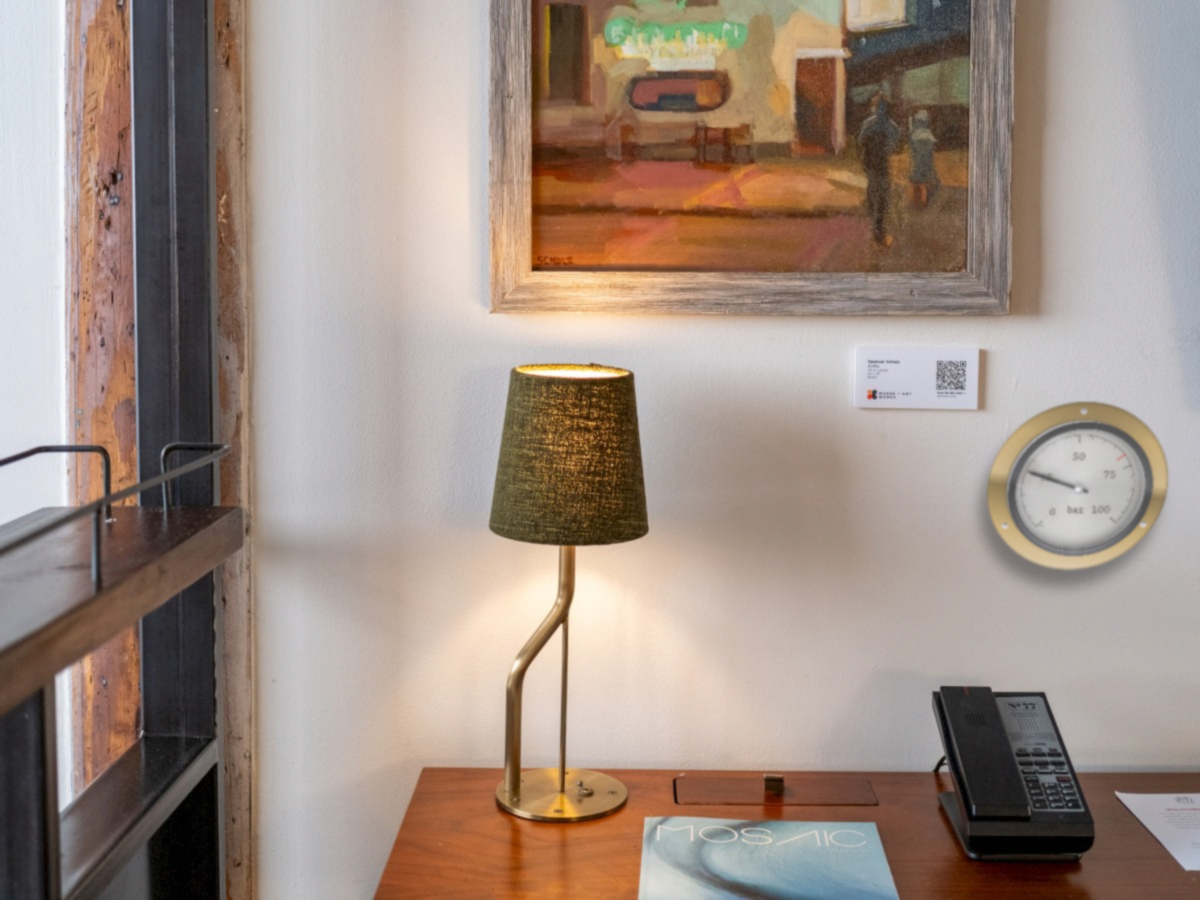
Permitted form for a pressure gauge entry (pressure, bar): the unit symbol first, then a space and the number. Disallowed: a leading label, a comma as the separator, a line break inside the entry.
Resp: bar 25
